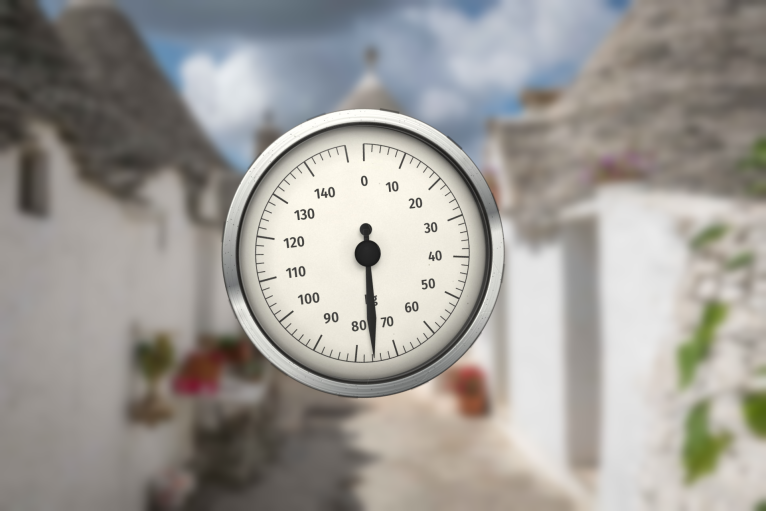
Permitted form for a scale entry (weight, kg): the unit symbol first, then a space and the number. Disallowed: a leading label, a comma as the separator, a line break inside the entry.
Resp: kg 76
